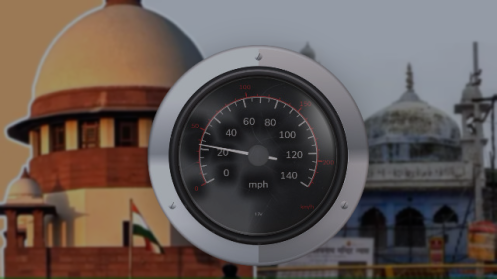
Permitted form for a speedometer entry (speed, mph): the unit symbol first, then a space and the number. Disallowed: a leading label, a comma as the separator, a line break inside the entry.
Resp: mph 22.5
